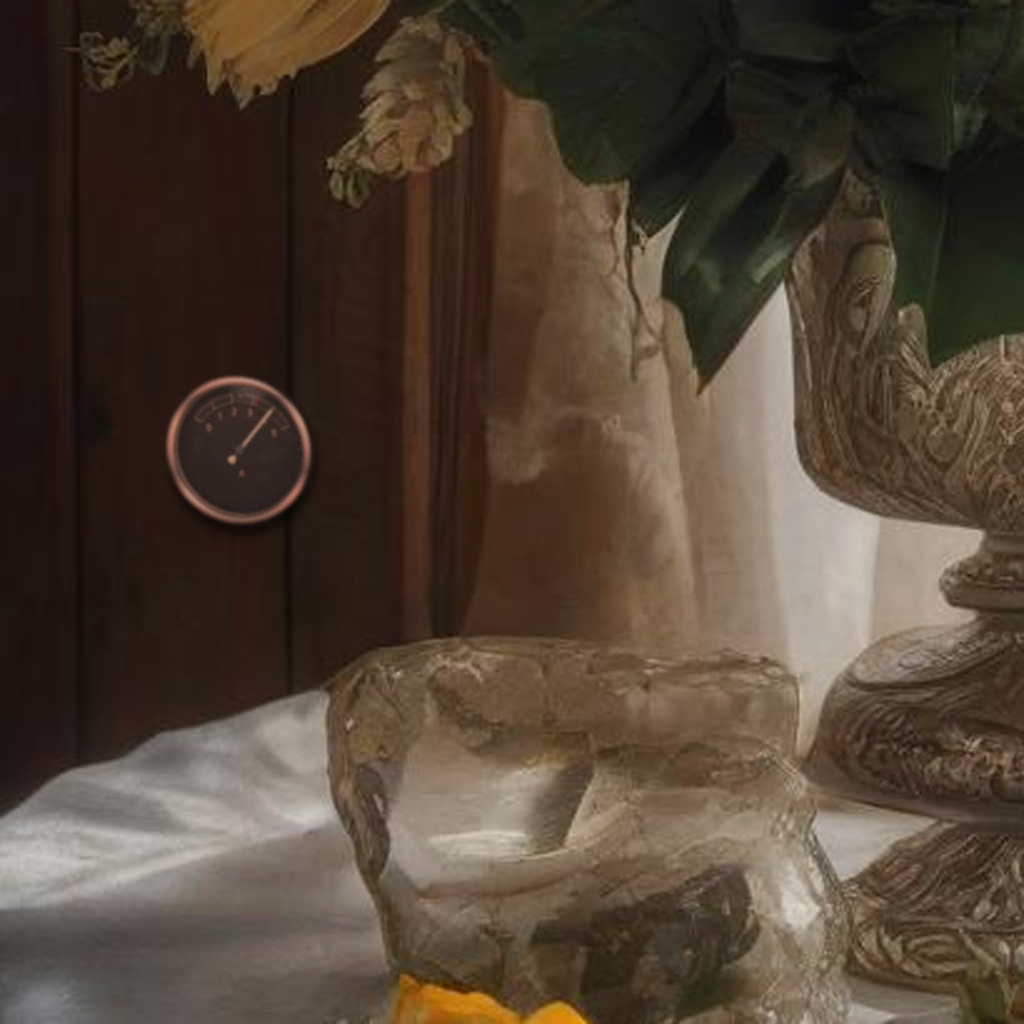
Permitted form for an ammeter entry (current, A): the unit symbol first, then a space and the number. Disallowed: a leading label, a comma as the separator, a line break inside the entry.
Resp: A 4
